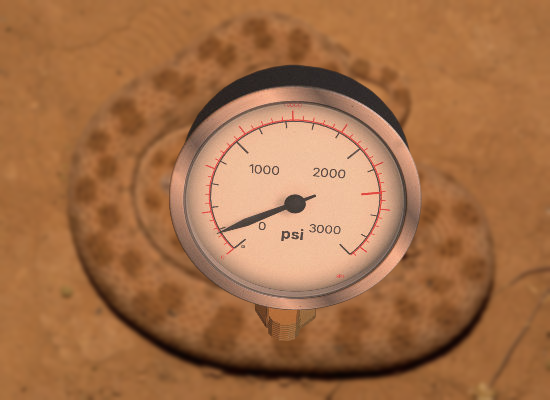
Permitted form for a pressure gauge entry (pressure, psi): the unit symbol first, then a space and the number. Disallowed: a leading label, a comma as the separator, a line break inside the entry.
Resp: psi 200
